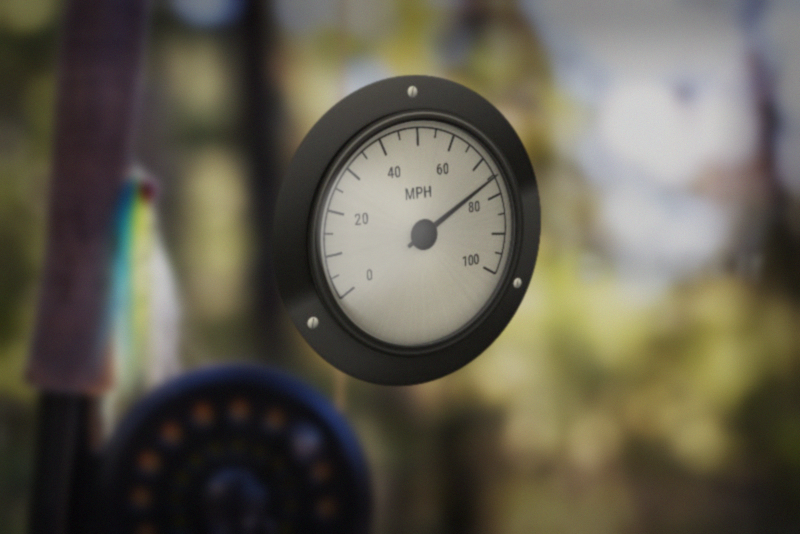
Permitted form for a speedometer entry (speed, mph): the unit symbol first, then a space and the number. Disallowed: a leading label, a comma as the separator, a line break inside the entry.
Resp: mph 75
